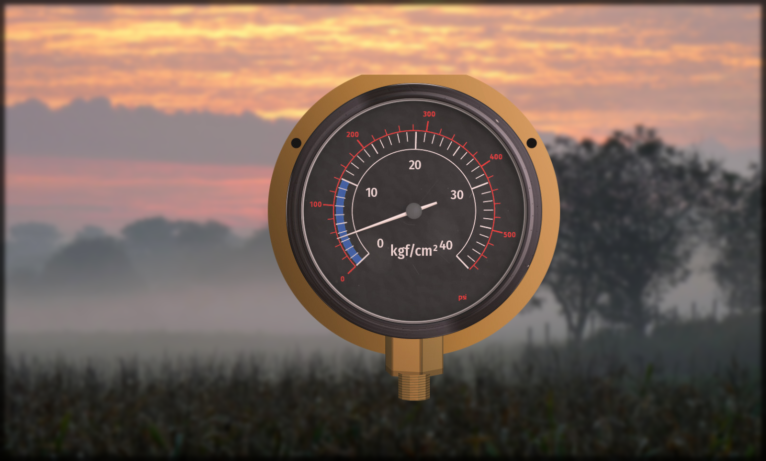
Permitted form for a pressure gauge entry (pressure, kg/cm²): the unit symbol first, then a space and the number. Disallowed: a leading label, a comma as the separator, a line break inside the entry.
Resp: kg/cm² 3.5
